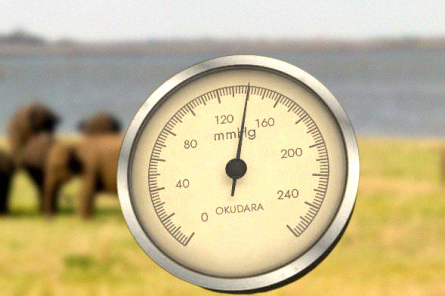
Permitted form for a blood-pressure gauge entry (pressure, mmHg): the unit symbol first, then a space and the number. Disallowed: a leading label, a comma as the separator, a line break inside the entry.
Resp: mmHg 140
